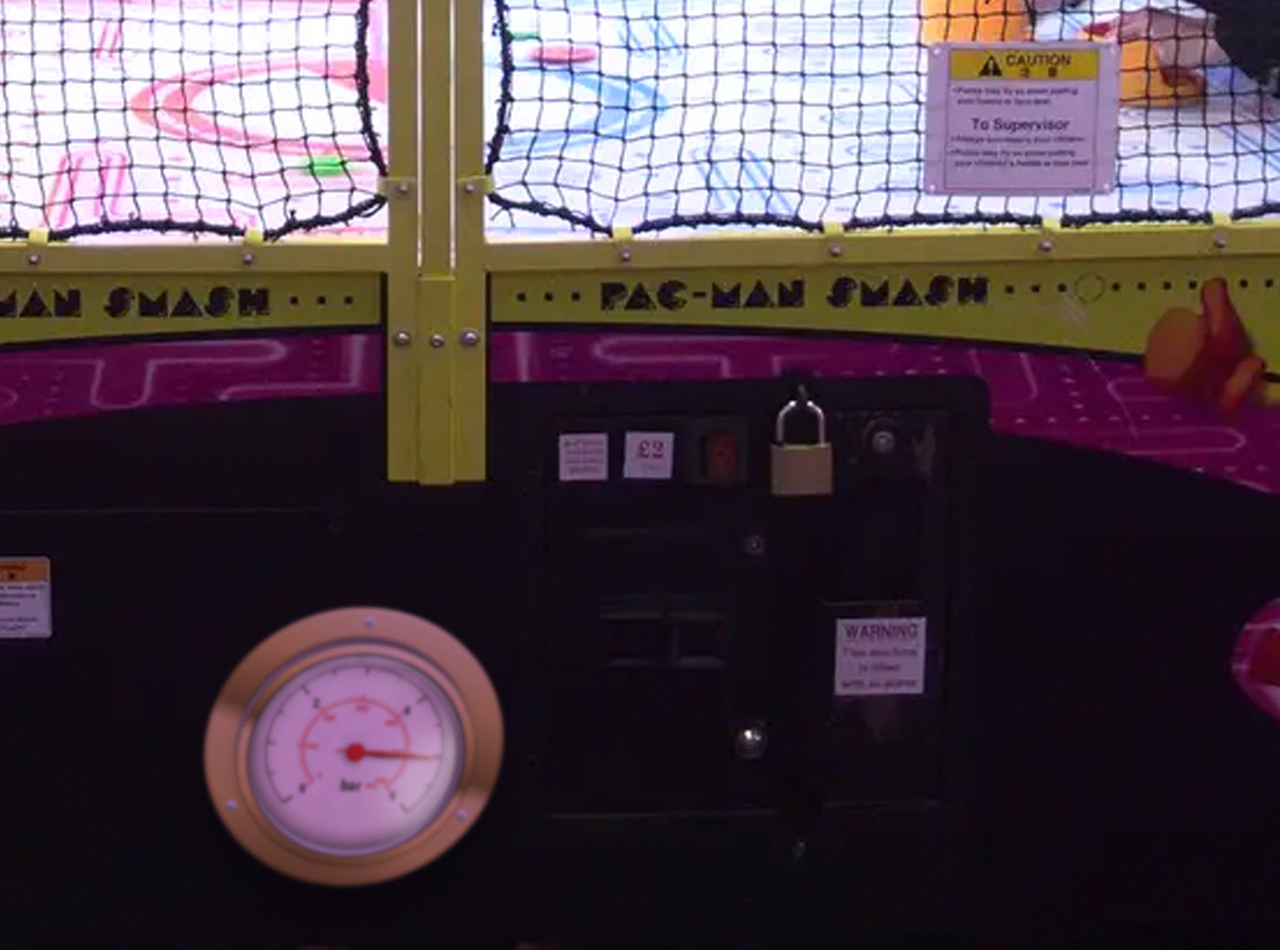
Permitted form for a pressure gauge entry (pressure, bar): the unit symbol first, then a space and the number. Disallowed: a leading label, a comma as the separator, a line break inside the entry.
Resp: bar 5
